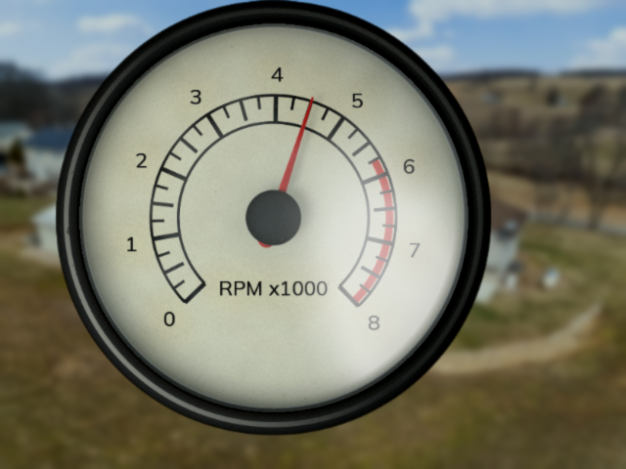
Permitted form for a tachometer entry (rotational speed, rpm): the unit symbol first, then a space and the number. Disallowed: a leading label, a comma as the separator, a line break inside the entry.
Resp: rpm 4500
